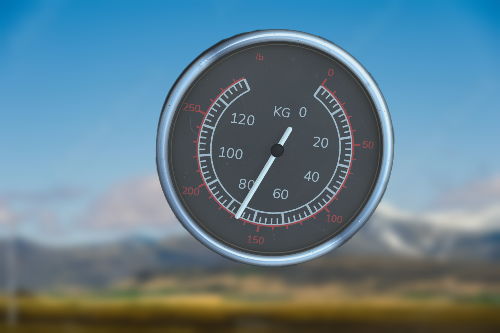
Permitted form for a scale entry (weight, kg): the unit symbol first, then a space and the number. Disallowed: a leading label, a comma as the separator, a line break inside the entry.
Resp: kg 76
